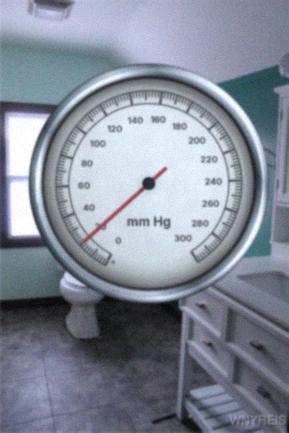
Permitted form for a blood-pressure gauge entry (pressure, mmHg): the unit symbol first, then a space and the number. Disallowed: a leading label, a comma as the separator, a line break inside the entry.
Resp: mmHg 20
